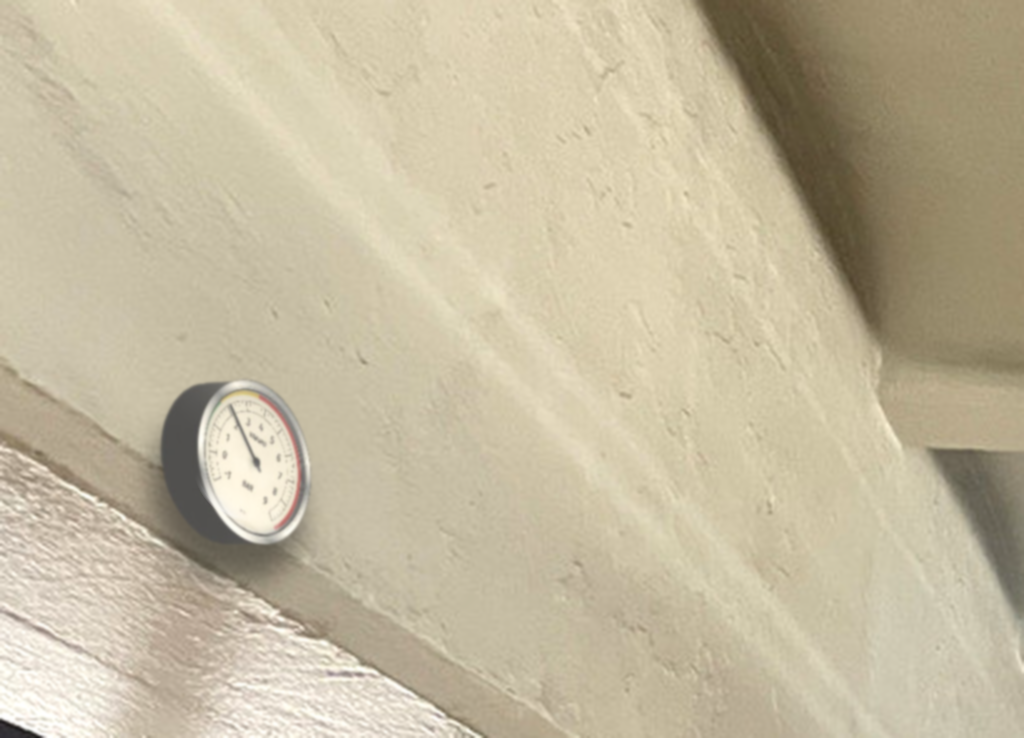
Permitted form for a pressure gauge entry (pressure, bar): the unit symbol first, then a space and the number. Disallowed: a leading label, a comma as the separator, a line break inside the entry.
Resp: bar 2
